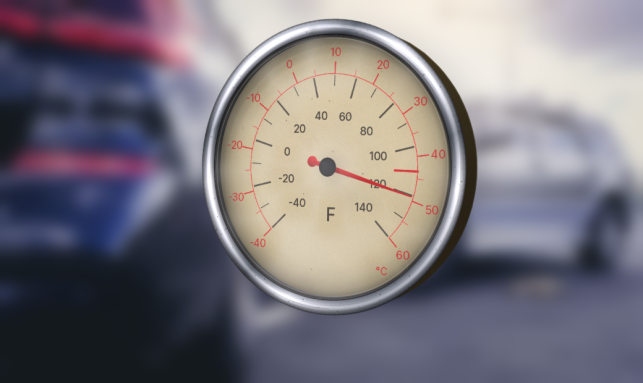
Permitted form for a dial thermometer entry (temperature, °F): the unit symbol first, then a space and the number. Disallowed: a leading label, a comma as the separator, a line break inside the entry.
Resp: °F 120
